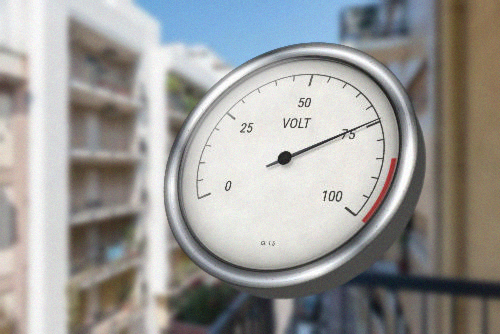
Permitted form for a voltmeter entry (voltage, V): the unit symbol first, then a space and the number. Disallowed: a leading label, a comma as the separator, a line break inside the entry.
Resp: V 75
